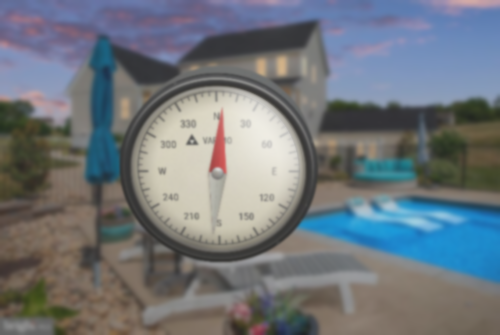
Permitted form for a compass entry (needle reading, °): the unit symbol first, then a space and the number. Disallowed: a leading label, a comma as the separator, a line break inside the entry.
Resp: ° 5
